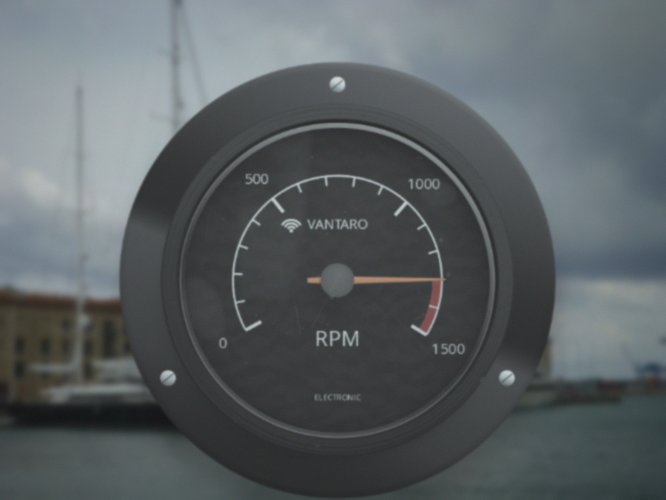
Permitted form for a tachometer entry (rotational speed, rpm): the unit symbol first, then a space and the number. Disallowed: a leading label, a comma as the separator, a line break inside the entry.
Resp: rpm 1300
